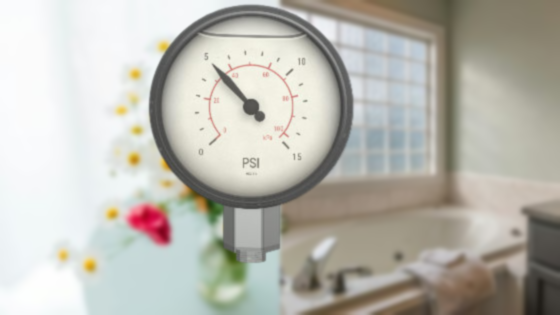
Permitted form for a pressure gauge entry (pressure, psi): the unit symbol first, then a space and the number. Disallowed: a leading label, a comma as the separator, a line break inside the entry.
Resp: psi 5
